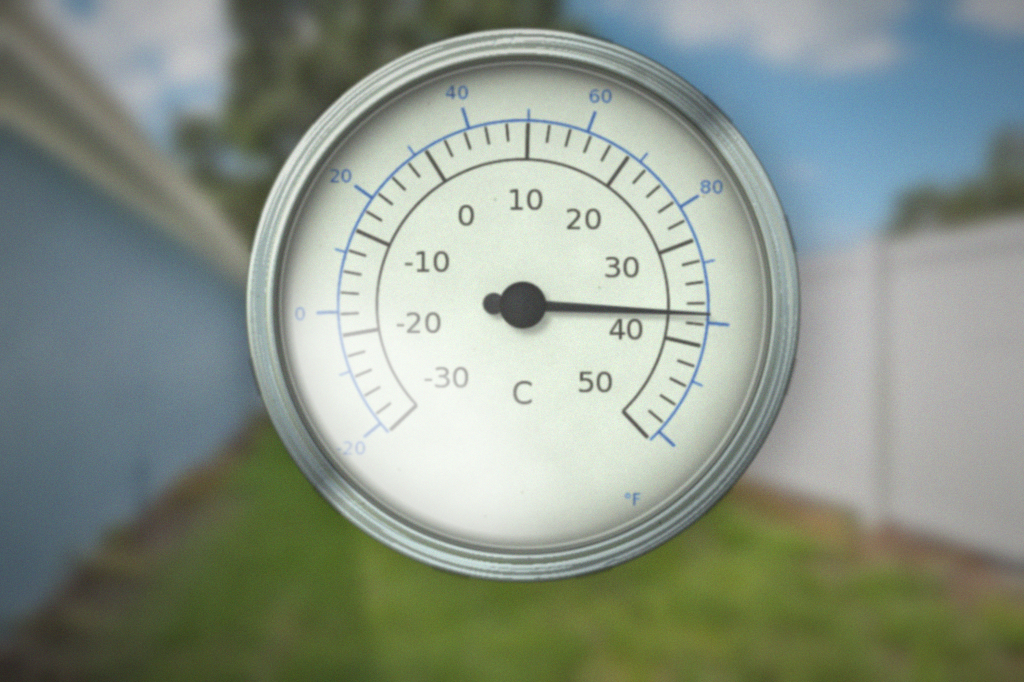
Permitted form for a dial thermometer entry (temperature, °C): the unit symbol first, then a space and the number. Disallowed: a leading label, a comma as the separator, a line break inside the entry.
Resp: °C 37
